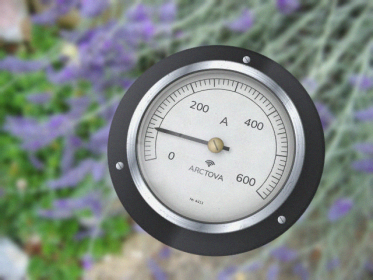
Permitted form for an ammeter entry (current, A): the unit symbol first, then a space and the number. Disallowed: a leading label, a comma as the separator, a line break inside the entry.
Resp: A 70
